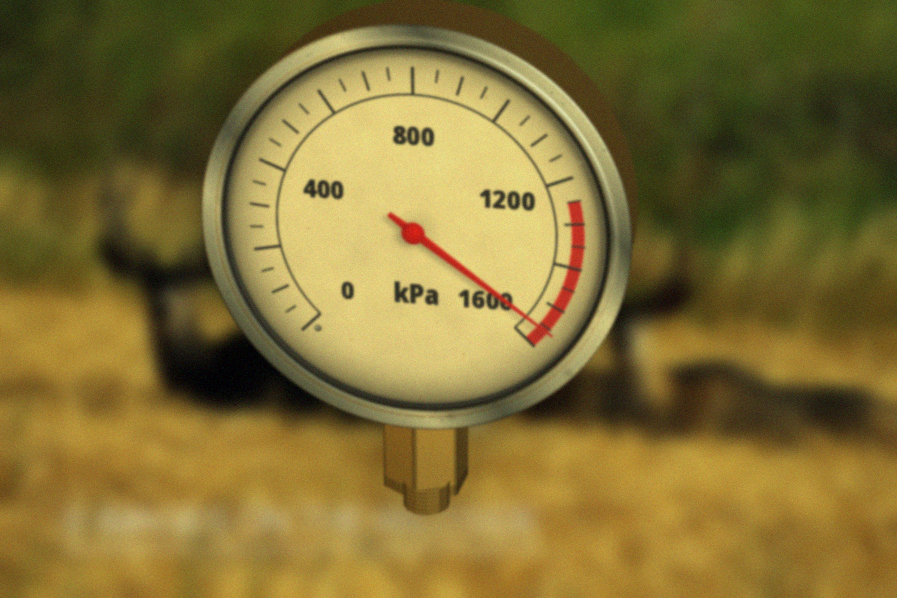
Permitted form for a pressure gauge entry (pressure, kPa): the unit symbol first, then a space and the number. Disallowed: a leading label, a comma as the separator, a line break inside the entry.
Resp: kPa 1550
